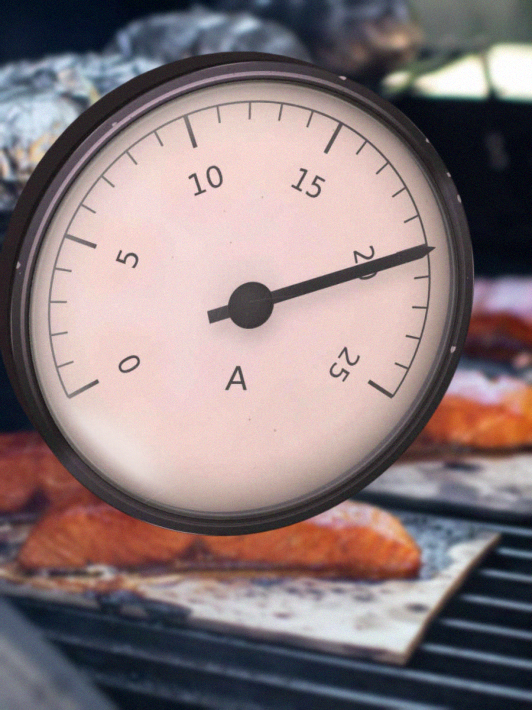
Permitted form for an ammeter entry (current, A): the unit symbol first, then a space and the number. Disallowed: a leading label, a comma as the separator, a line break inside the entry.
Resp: A 20
